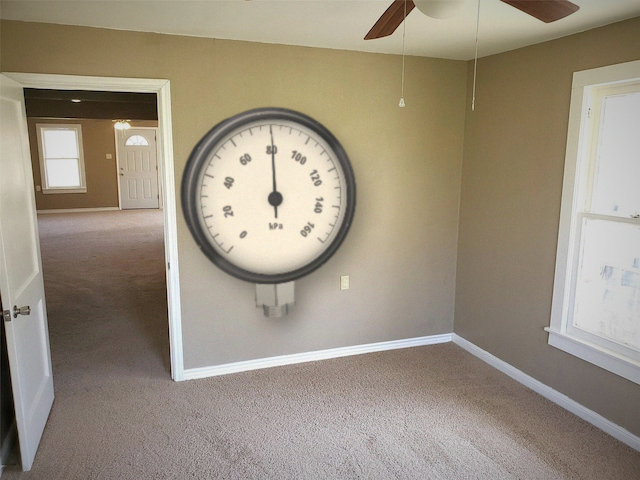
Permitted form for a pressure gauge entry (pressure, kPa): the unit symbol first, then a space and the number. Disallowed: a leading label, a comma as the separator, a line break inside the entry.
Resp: kPa 80
